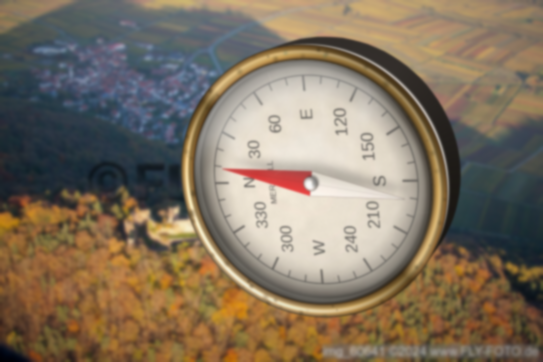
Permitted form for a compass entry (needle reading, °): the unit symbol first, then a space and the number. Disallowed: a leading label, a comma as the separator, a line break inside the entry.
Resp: ° 10
